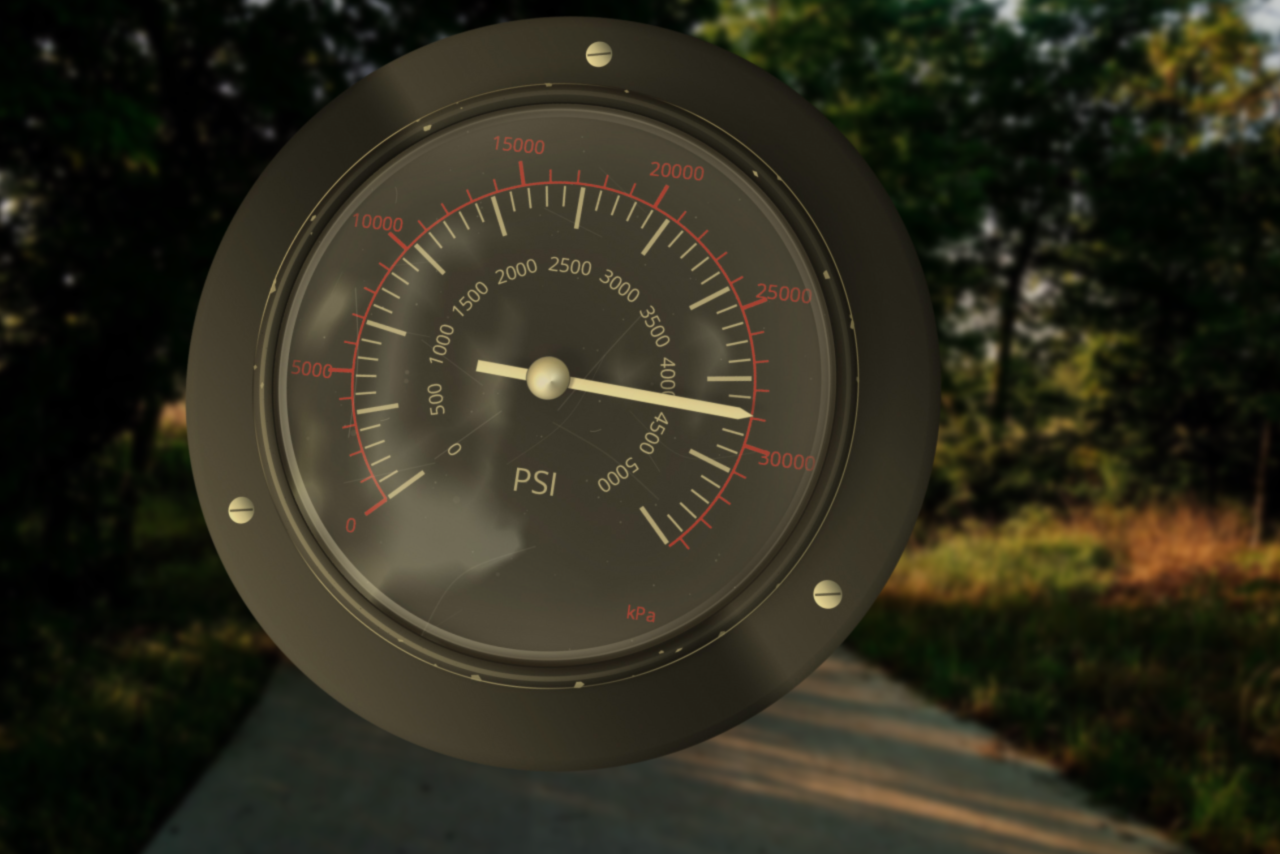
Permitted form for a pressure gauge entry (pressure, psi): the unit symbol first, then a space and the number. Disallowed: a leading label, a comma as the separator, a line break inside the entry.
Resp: psi 4200
